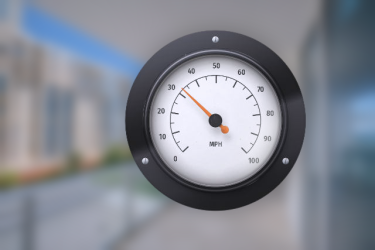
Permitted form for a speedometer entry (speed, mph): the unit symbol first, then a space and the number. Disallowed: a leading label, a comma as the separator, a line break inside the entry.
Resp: mph 32.5
